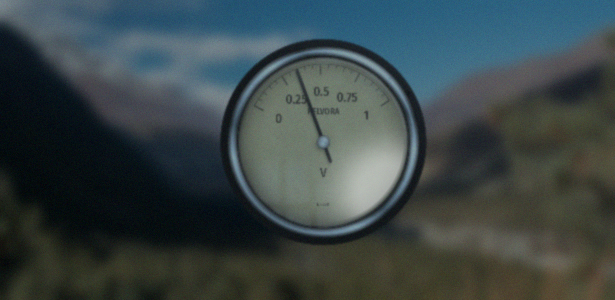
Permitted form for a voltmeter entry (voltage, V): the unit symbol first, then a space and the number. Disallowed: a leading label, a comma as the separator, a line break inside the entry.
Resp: V 0.35
